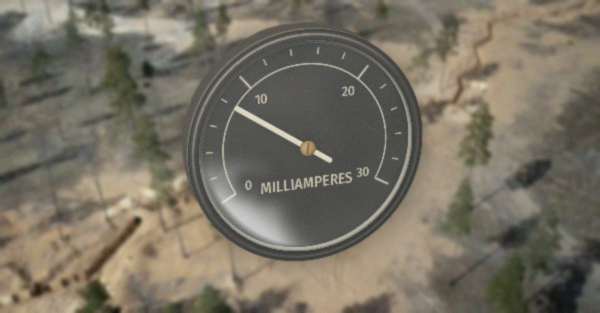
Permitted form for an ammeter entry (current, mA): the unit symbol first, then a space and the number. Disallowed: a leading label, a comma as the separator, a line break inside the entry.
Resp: mA 8
